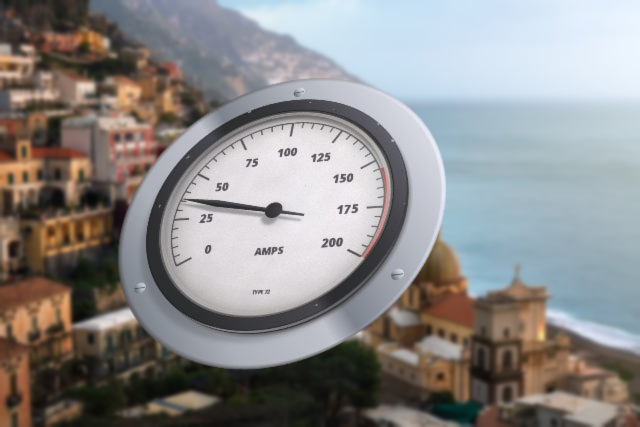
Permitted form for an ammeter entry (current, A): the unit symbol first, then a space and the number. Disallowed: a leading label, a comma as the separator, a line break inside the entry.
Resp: A 35
